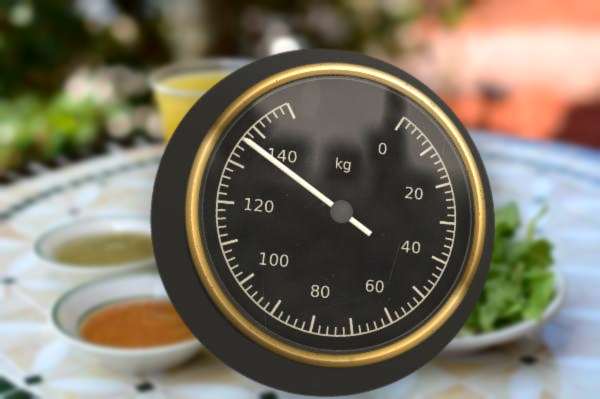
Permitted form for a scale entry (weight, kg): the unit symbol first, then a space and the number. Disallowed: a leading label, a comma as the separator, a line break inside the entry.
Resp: kg 136
